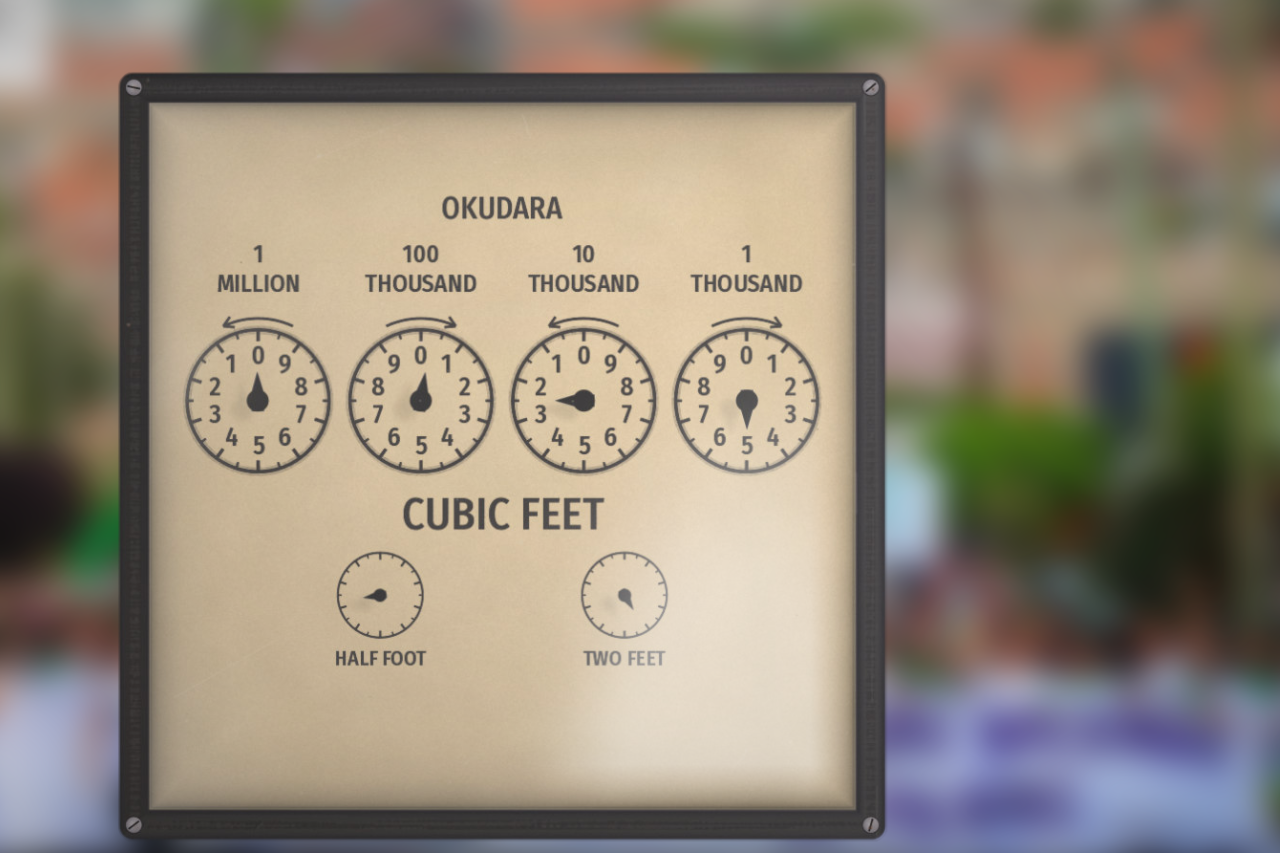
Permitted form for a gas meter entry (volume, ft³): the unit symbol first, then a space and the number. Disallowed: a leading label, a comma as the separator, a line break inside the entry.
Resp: ft³ 2500
